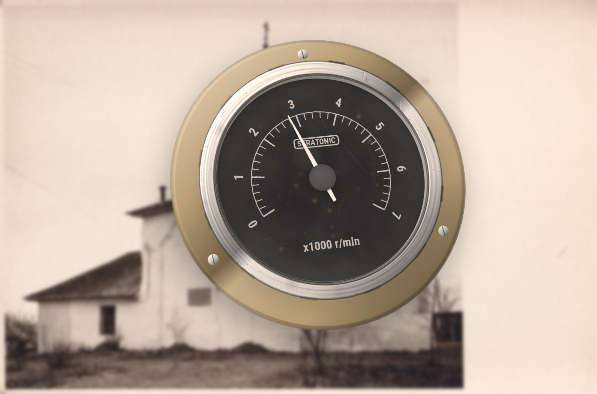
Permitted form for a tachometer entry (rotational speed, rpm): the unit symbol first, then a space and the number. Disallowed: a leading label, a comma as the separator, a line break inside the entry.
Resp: rpm 2800
